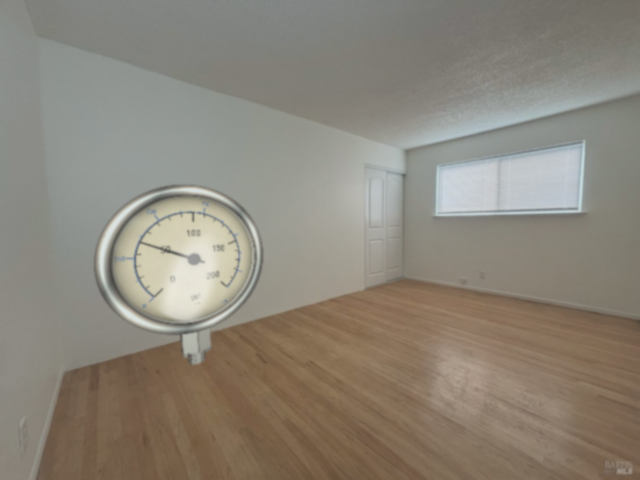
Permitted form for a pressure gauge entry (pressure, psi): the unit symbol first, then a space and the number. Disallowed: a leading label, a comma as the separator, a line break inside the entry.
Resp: psi 50
